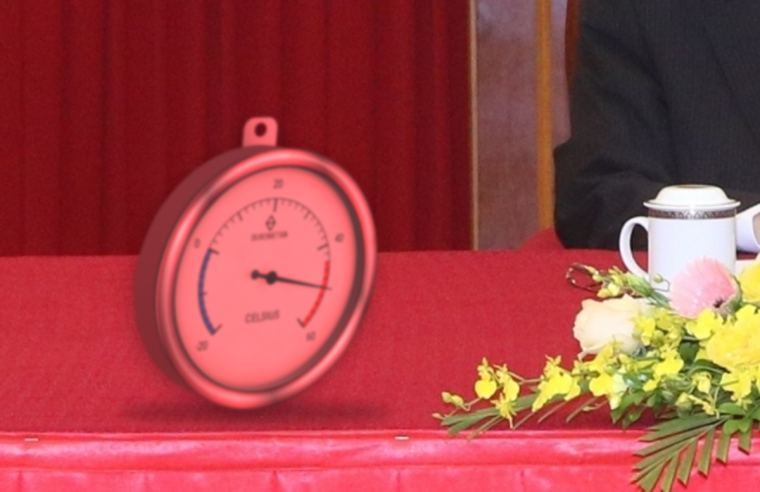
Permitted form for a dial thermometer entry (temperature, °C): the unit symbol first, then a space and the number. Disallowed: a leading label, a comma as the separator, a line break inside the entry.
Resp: °C 50
